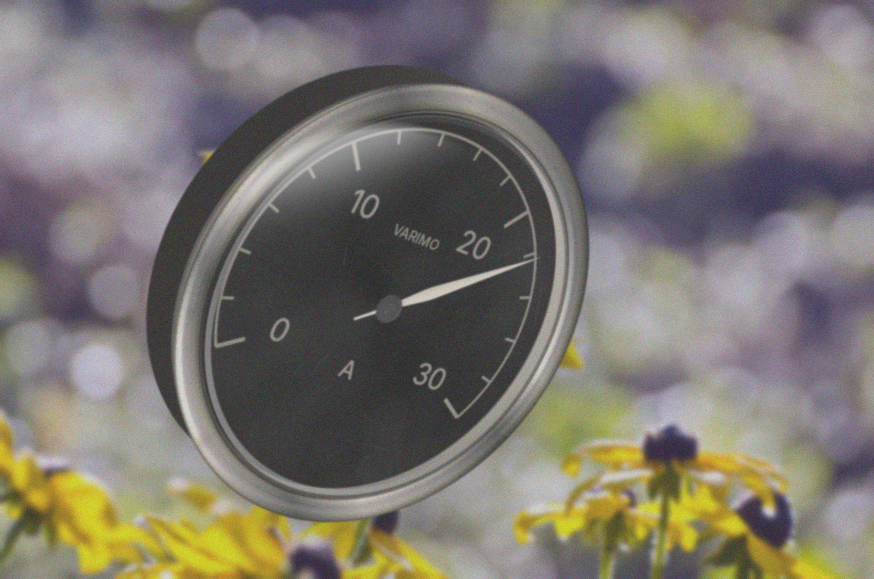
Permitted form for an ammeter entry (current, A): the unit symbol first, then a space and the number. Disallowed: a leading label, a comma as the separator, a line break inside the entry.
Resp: A 22
